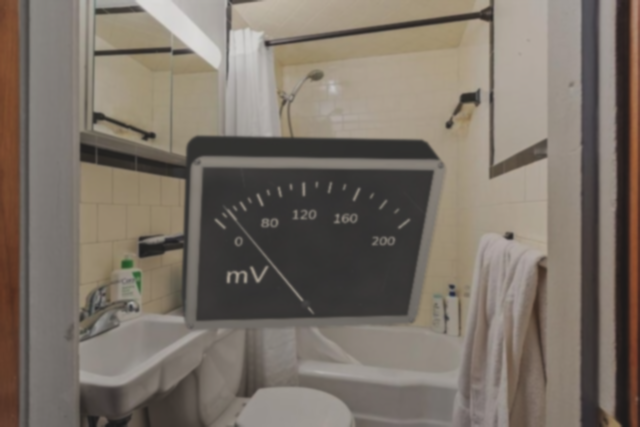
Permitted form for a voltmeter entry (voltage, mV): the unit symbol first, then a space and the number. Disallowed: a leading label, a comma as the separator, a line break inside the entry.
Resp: mV 40
